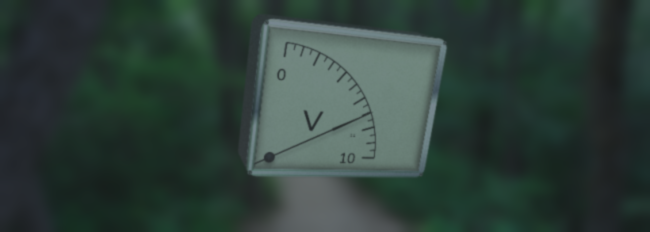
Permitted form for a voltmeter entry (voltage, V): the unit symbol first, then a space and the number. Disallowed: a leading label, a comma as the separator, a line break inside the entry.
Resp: V 7
